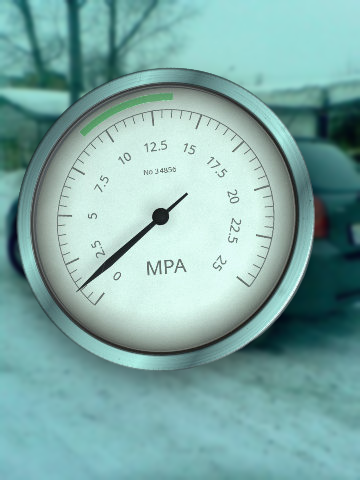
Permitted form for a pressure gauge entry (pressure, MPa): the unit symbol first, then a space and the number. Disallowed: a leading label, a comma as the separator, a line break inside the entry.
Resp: MPa 1
